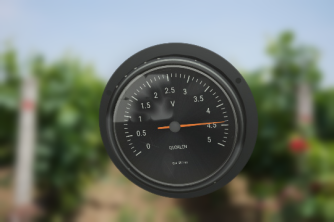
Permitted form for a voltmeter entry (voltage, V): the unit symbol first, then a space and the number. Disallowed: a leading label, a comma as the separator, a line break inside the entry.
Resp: V 4.4
